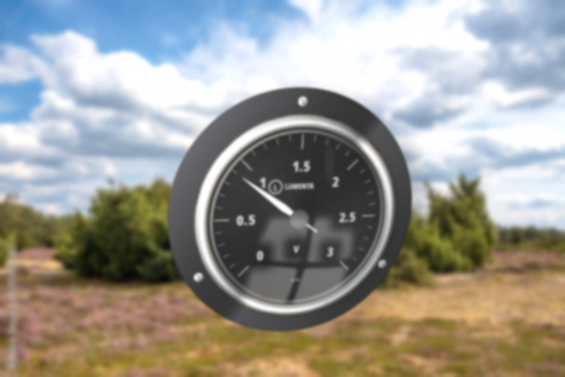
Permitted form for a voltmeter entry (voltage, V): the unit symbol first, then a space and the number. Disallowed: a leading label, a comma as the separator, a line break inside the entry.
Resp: V 0.9
